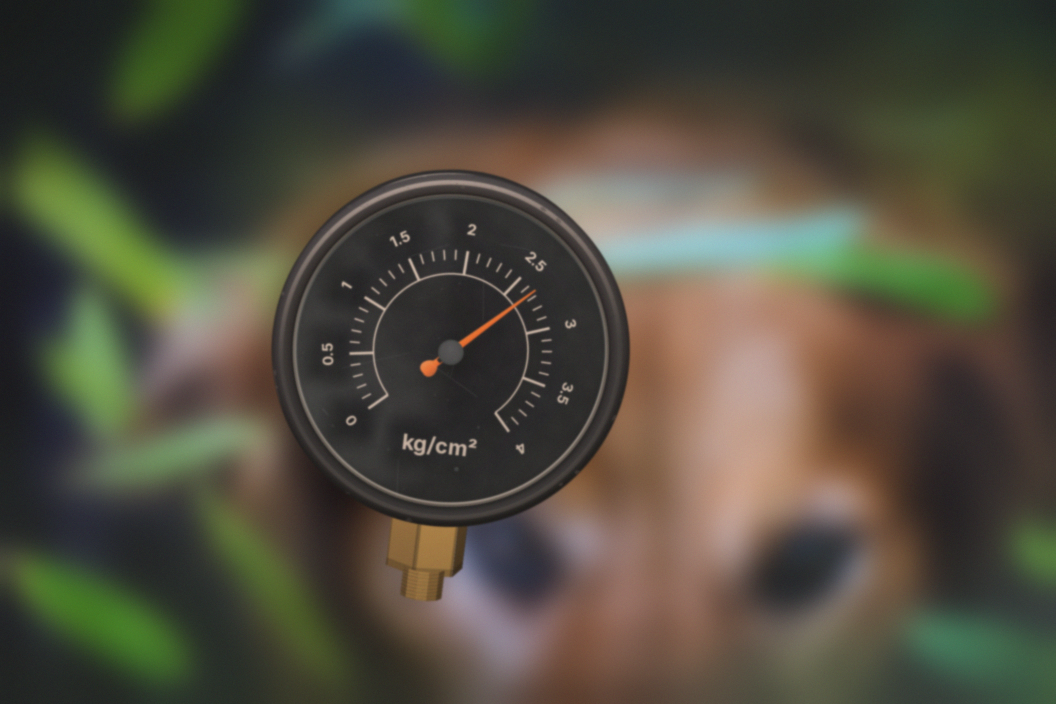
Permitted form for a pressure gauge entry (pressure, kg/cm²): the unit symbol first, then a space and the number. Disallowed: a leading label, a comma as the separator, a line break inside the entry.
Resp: kg/cm² 2.65
